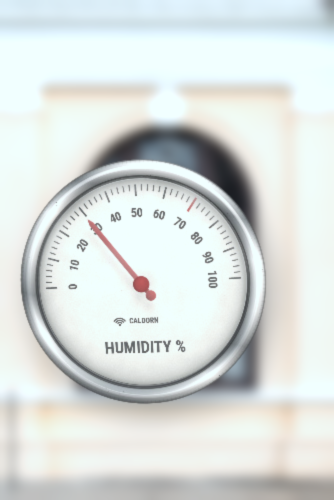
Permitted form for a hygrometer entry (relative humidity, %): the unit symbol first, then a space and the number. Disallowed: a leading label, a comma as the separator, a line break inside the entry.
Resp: % 30
